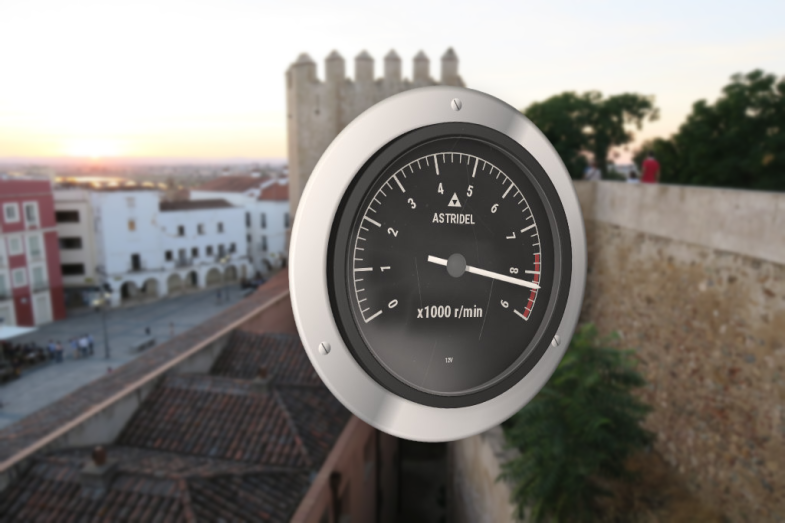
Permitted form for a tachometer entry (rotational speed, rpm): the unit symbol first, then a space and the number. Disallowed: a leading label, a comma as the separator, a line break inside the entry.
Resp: rpm 8300
